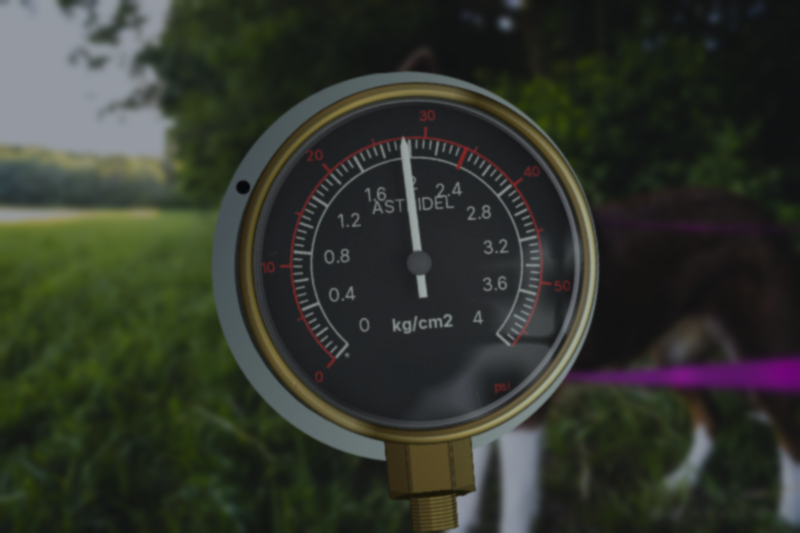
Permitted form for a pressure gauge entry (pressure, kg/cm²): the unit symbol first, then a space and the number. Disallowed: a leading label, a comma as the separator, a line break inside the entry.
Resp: kg/cm² 1.95
